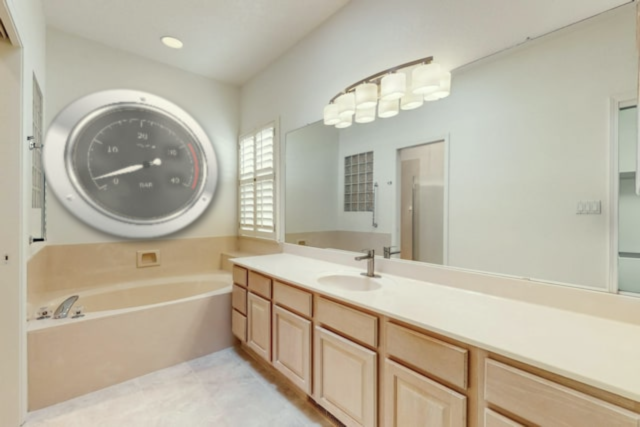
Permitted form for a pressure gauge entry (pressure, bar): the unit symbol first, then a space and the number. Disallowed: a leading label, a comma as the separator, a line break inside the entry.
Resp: bar 2
